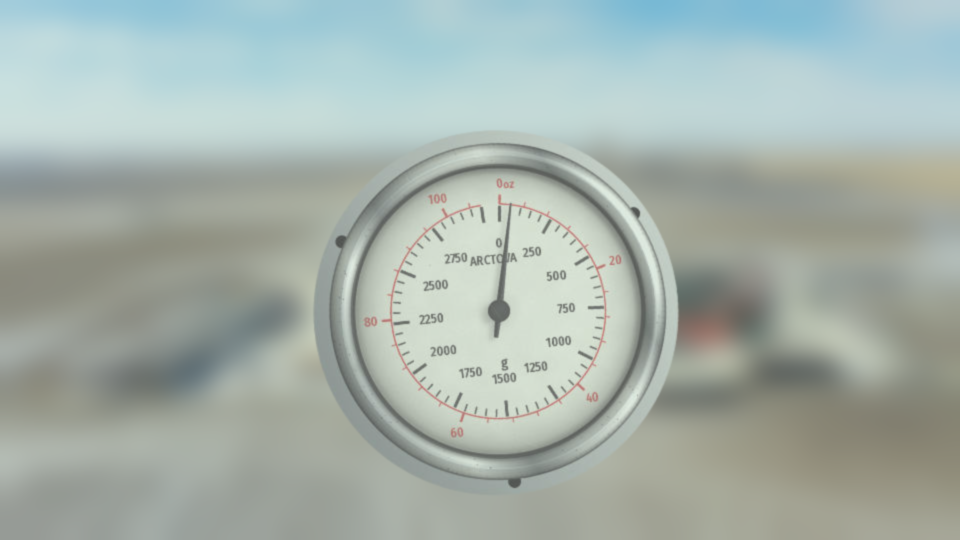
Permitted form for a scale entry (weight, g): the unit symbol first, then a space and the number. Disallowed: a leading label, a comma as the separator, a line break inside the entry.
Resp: g 50
